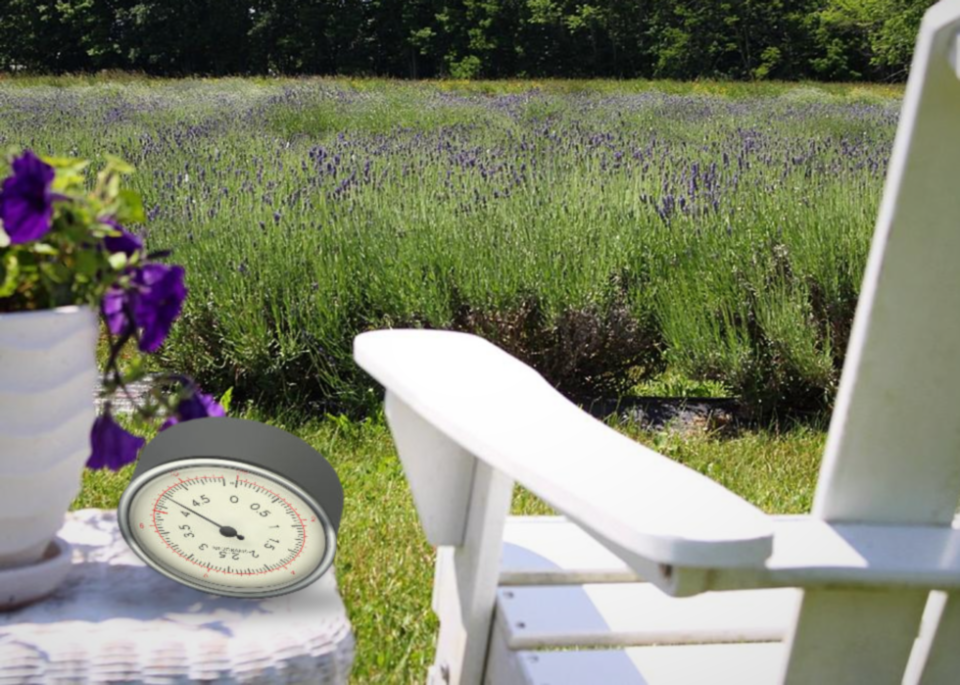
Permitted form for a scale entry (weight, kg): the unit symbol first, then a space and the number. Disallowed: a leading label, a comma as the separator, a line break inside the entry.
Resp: kg 4.25
